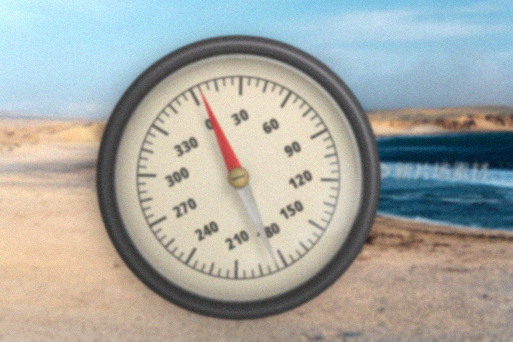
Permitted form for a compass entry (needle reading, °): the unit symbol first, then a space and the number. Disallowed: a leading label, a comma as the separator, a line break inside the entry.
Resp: ° 5
